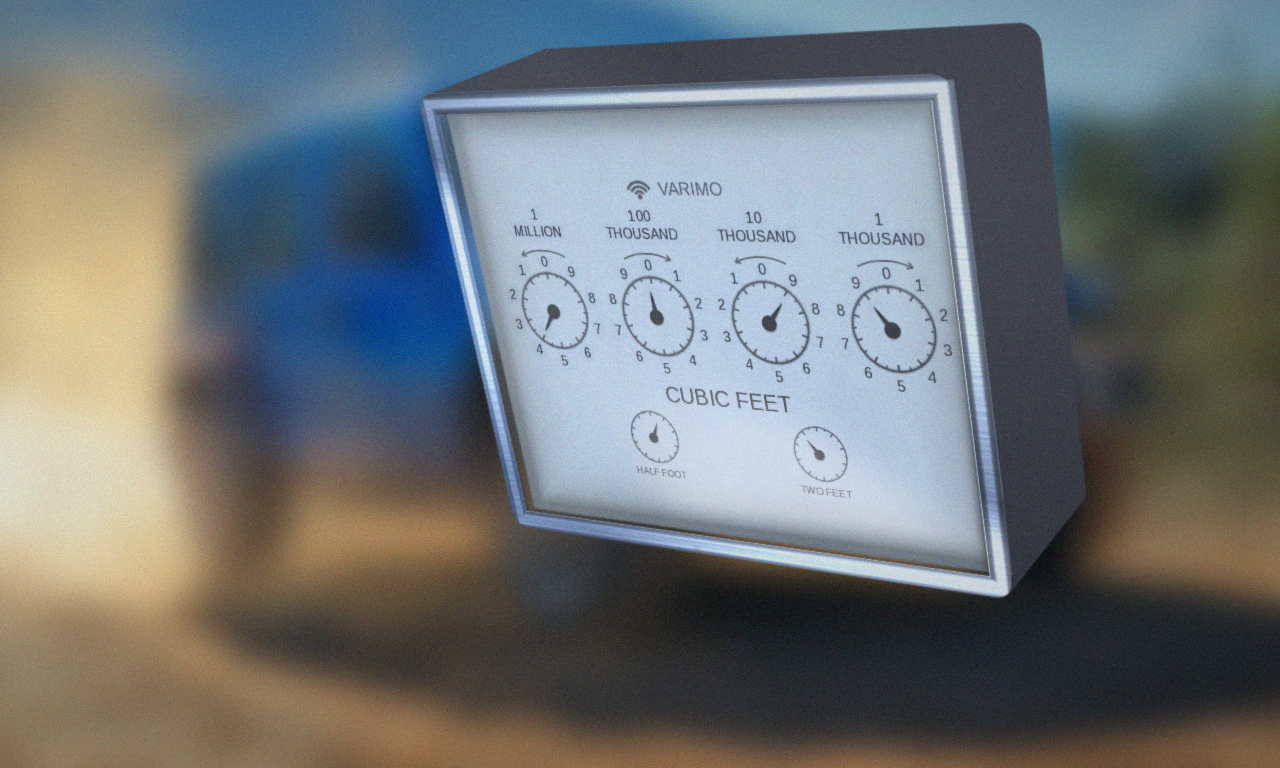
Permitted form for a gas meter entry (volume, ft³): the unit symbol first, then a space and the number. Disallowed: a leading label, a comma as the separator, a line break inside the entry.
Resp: ft³ 398900
